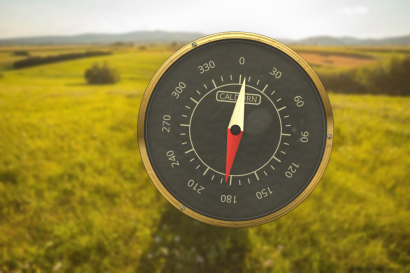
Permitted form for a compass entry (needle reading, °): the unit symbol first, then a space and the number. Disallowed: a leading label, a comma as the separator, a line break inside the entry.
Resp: ° 185
